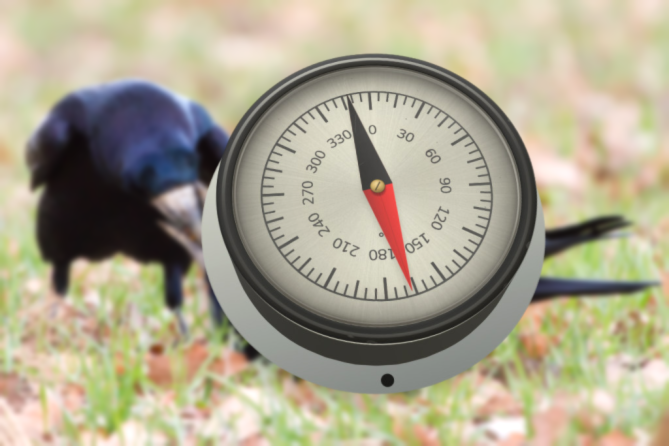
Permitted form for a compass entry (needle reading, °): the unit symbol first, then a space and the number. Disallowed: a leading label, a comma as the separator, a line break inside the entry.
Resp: ° 167.5
